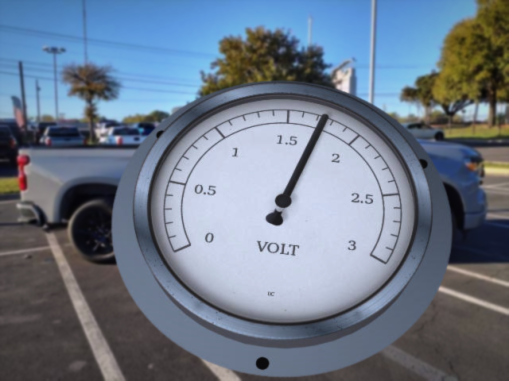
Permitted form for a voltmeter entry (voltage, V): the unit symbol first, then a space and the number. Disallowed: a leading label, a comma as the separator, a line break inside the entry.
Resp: V 1.75
